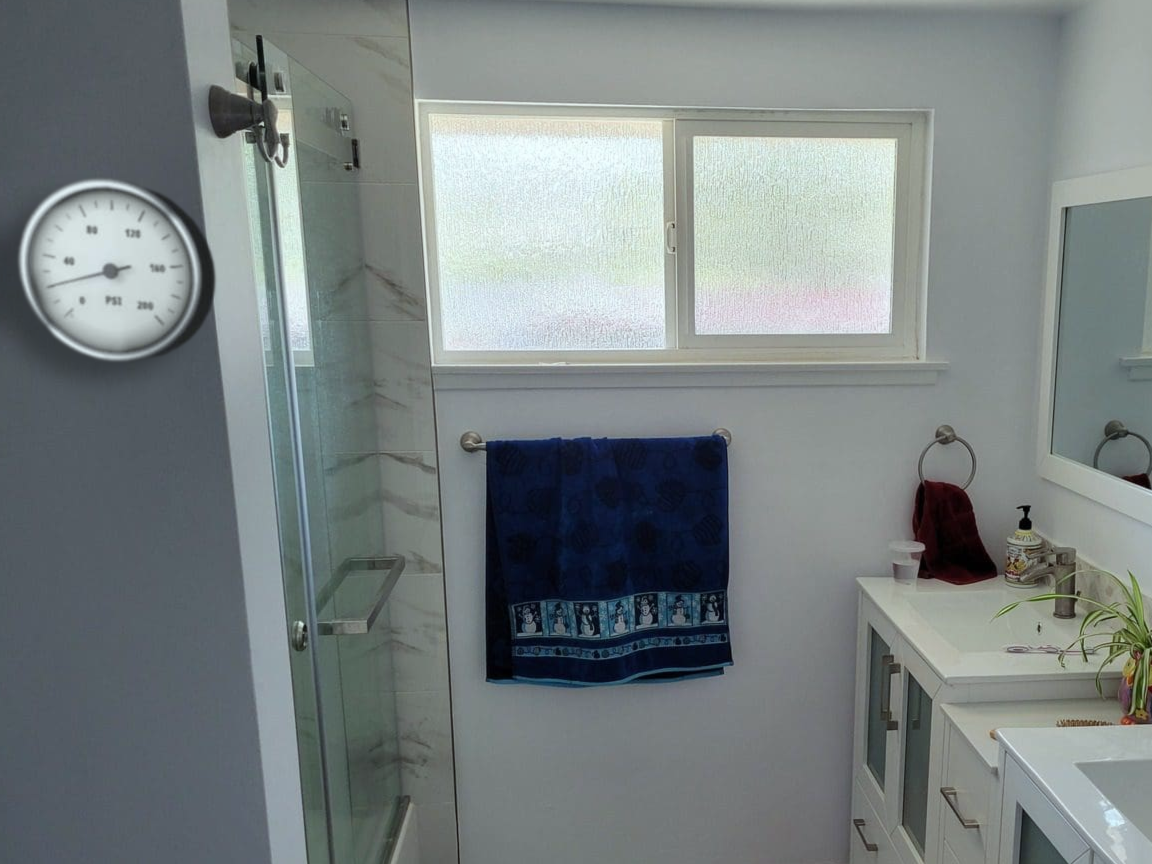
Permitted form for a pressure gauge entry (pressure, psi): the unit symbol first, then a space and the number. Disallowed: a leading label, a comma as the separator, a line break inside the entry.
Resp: psi 20
